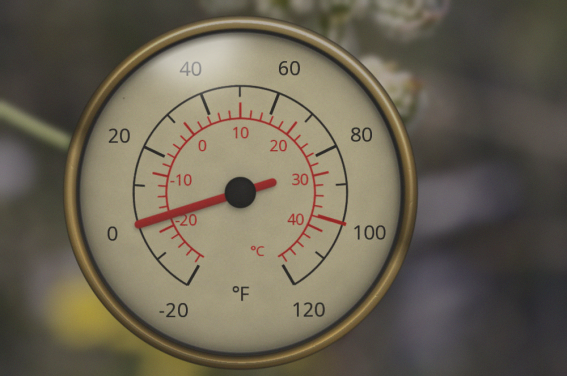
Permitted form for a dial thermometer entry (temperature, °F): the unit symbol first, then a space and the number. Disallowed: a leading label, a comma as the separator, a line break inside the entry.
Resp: °F 0
